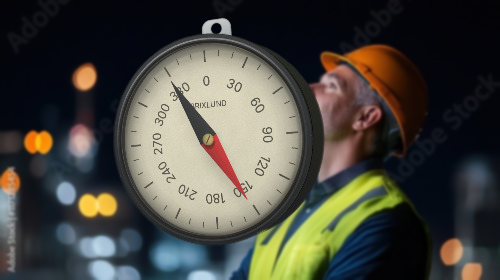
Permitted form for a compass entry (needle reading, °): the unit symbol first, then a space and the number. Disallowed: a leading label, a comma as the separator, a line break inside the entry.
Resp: ° 150
